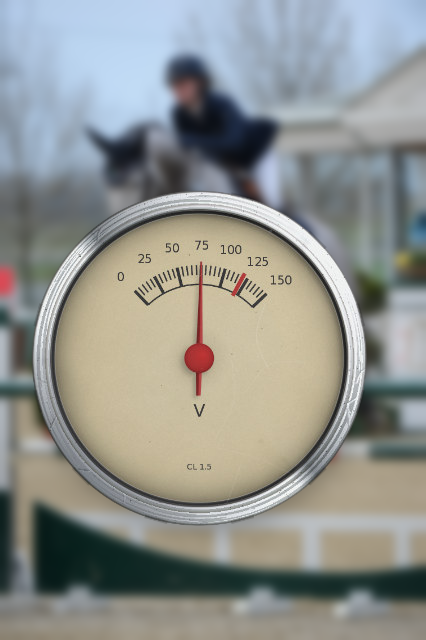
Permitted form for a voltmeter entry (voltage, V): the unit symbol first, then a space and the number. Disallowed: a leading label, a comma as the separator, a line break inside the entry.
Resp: V 75
